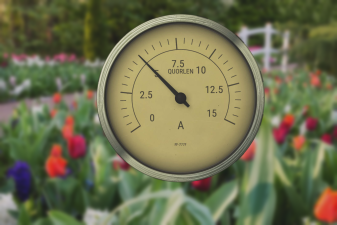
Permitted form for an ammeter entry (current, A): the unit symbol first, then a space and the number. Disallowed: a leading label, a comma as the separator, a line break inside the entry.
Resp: A 5
